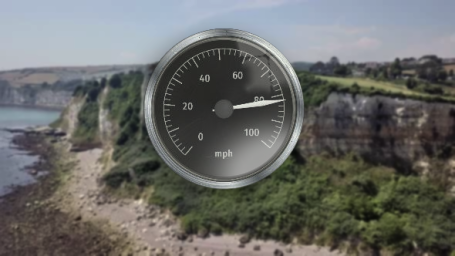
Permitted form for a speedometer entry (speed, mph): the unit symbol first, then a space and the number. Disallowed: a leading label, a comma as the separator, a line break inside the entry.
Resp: mph 82
